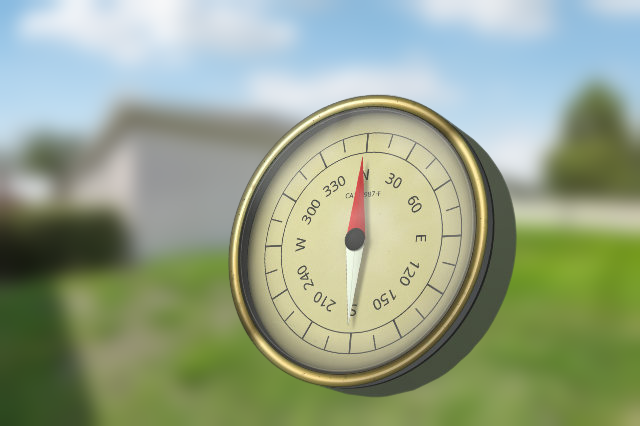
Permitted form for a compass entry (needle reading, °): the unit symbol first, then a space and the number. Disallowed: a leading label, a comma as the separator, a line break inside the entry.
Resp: ° 0
